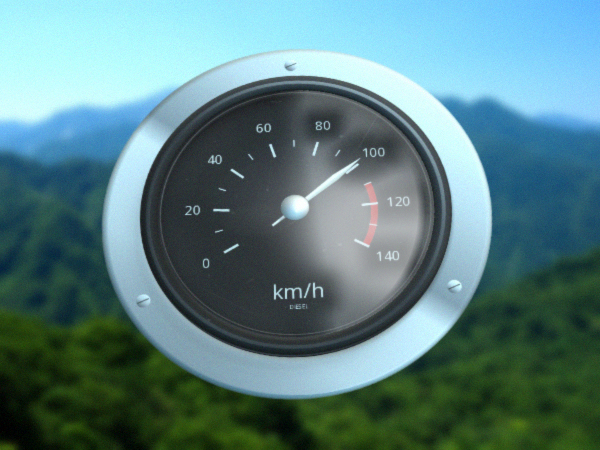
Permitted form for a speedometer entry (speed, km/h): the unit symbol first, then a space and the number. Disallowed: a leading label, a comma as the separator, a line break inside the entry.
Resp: km/h 100
